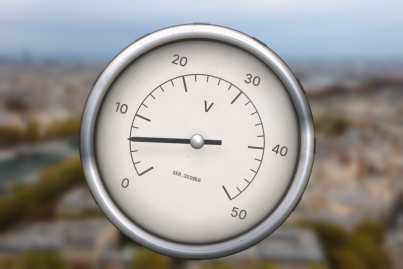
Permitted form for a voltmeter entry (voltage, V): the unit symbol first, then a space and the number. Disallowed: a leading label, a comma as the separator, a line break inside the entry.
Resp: V 6
